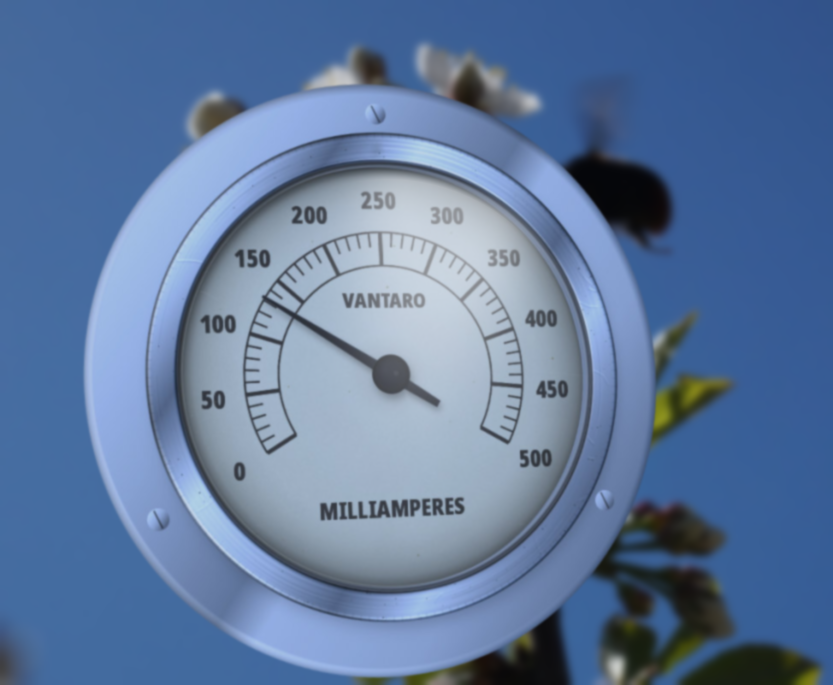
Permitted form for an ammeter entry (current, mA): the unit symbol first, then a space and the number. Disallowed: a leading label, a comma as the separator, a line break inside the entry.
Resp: mA 130
